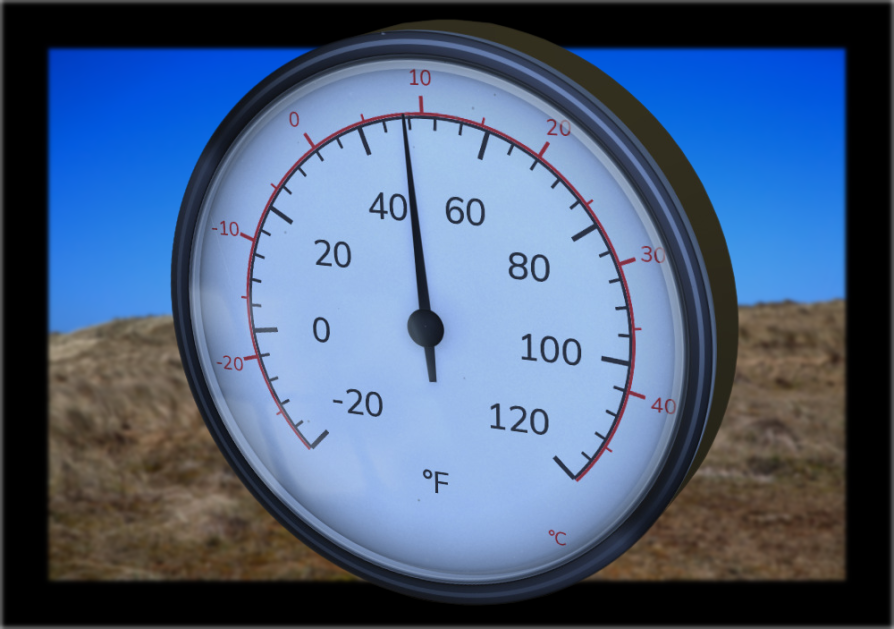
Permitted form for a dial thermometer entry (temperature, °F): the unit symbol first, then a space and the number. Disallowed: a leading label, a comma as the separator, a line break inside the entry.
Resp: °F 48
